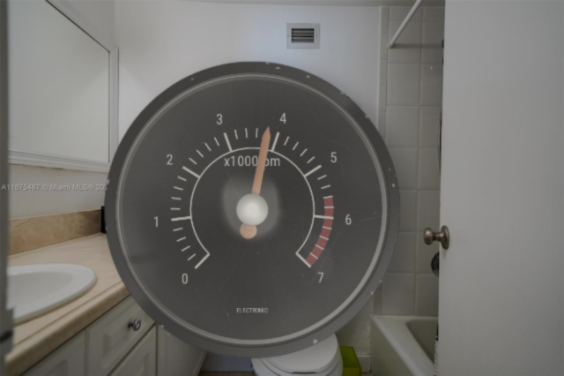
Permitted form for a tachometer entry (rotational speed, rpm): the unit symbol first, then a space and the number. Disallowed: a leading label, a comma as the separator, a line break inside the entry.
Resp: rpm 3800
